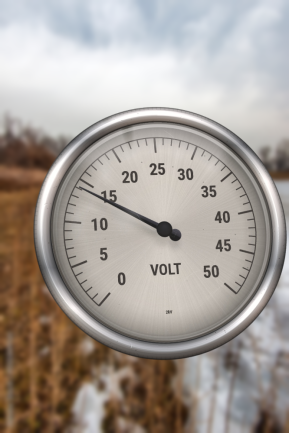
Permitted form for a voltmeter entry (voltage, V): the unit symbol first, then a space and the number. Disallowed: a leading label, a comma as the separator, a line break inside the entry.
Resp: V 14
